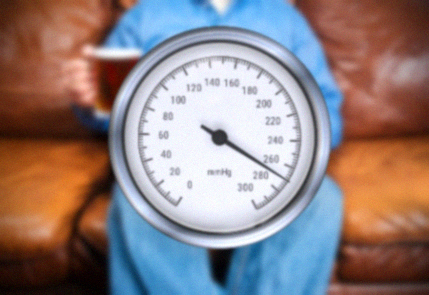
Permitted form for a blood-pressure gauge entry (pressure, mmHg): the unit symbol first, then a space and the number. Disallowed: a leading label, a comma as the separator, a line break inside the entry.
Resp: mmHg 270
